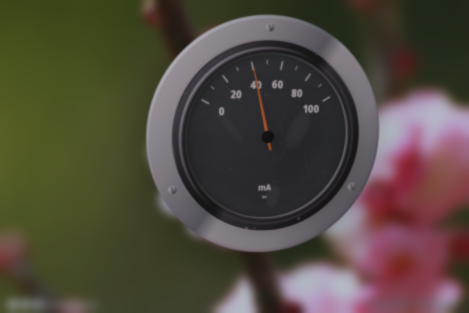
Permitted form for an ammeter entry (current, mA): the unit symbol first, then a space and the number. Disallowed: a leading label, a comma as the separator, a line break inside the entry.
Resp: mA 40
